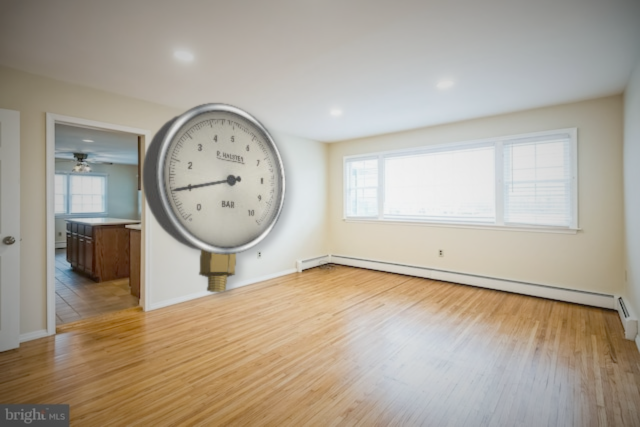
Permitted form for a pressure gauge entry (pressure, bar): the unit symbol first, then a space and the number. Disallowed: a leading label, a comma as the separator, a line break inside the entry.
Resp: bar 1
